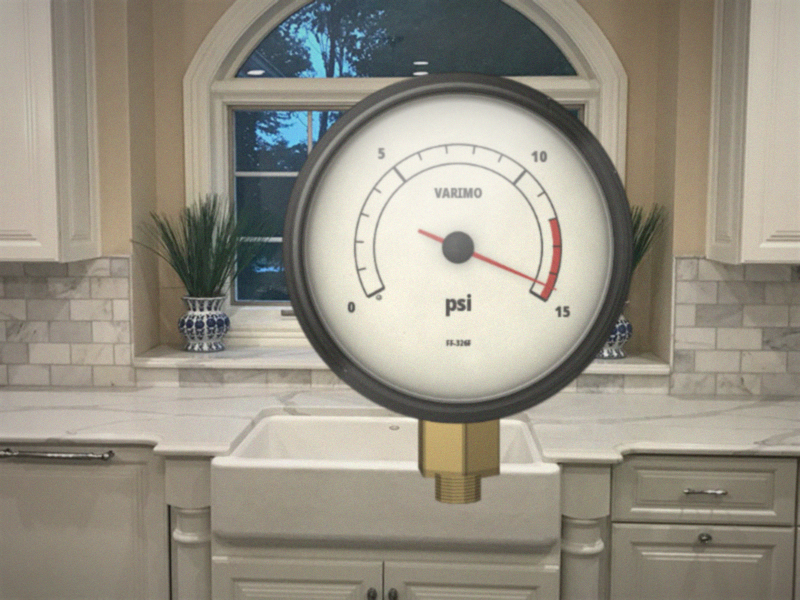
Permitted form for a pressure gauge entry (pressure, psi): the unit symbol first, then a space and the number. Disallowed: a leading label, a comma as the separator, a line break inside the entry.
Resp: psi 14.5
